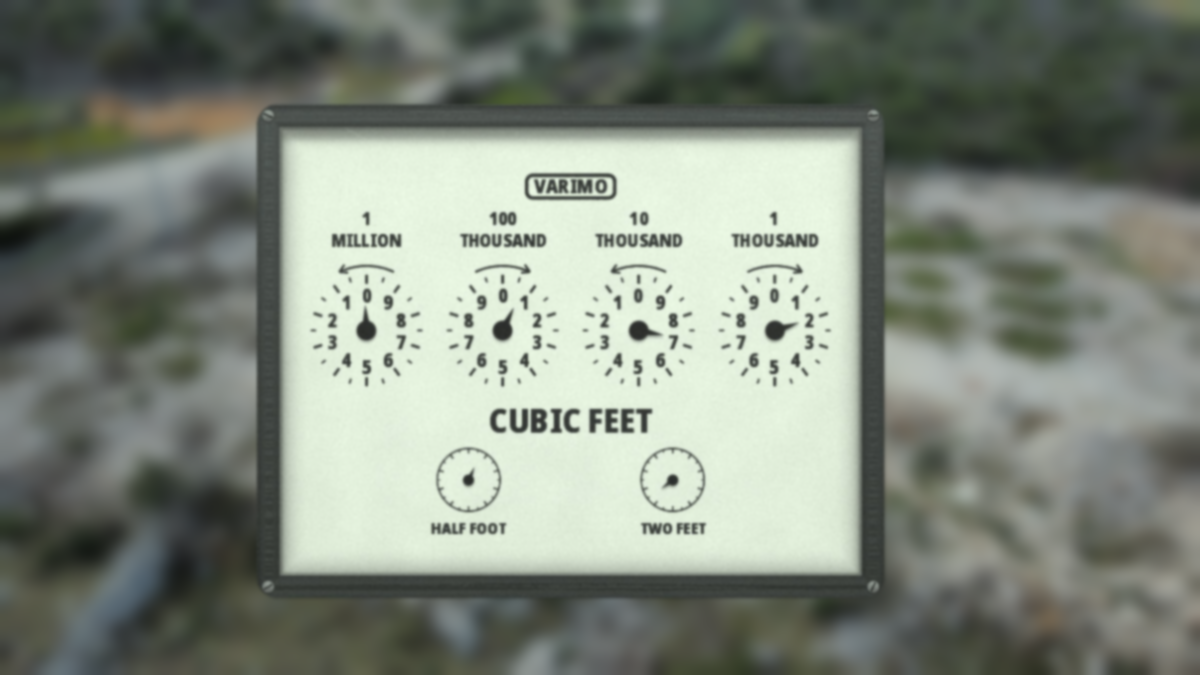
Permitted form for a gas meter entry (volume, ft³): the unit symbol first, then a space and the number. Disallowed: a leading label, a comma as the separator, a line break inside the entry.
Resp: ft³ 7200
